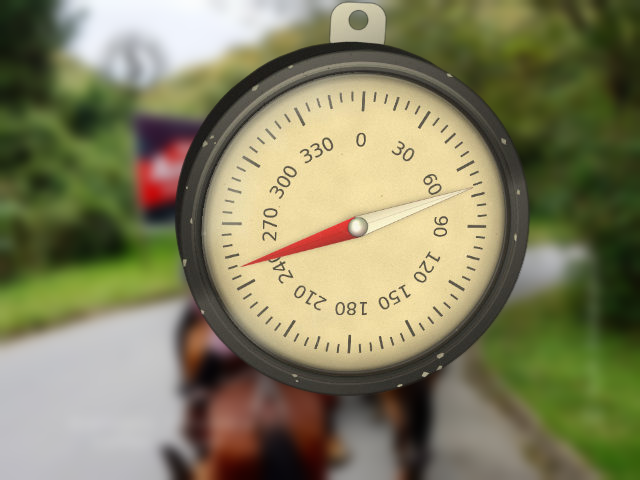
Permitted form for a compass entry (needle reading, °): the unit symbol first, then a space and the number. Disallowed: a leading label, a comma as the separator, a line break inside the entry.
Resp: ° 250
